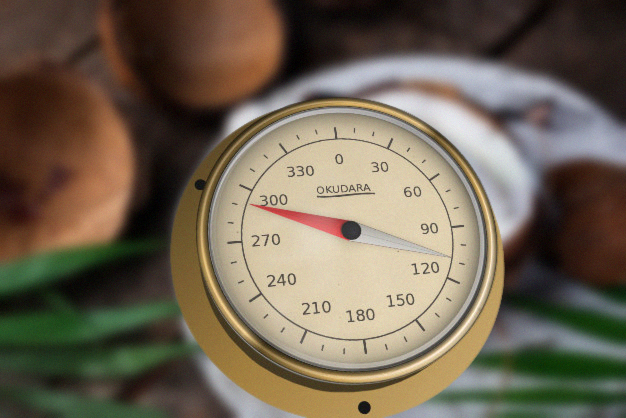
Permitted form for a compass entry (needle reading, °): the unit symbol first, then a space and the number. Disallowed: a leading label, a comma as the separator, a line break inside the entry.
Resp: ° 290
